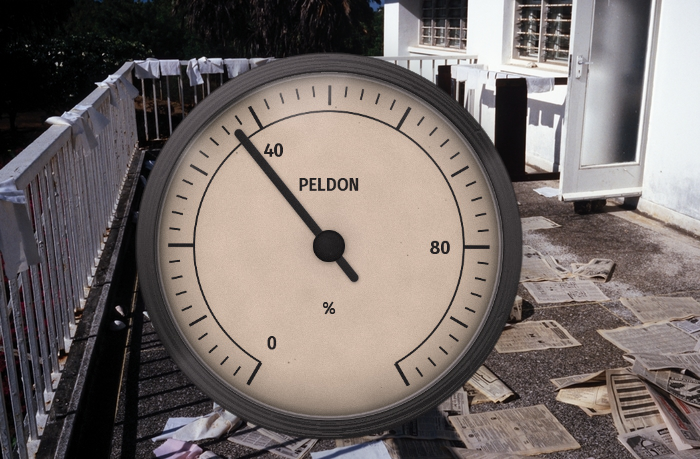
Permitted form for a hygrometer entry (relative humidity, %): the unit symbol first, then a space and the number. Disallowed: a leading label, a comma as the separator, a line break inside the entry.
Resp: % 37
